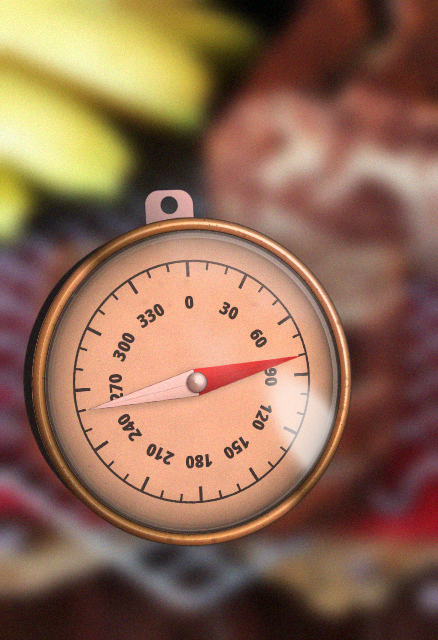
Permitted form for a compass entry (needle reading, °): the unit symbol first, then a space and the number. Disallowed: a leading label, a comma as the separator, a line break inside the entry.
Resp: ° 80
